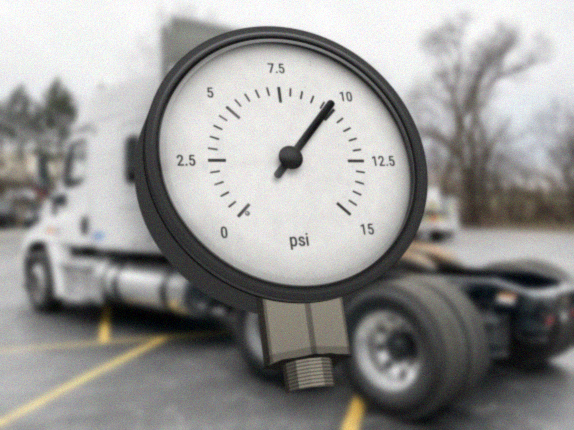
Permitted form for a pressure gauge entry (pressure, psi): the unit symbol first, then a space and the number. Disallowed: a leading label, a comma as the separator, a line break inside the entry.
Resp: psi 9.75
